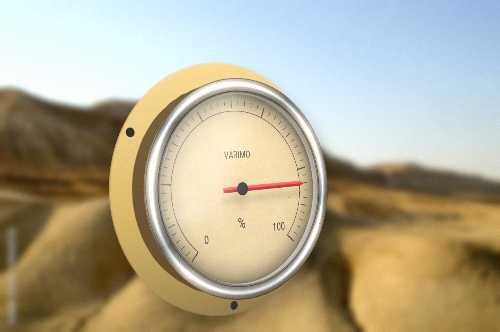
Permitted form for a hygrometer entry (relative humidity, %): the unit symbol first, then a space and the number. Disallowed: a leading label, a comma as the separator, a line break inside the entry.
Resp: % 84
